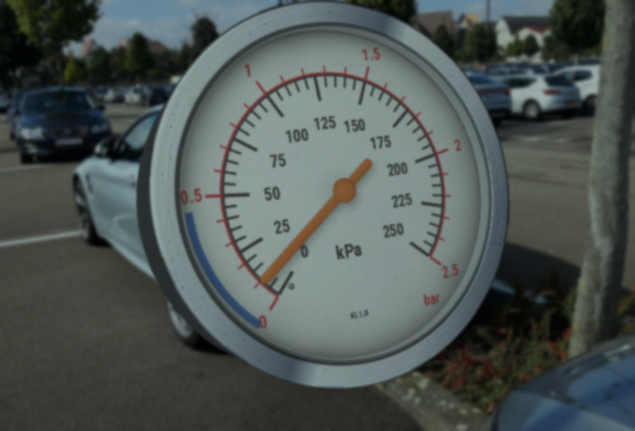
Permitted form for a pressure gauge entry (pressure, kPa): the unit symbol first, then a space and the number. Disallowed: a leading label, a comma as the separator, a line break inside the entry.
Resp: kPa 10
